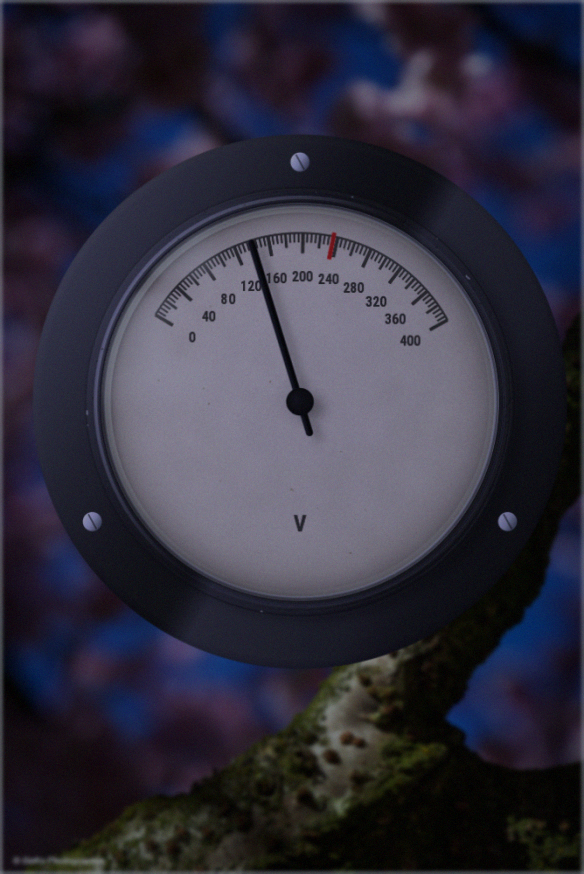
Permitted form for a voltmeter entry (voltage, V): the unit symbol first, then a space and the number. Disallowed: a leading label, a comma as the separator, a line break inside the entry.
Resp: V 140
